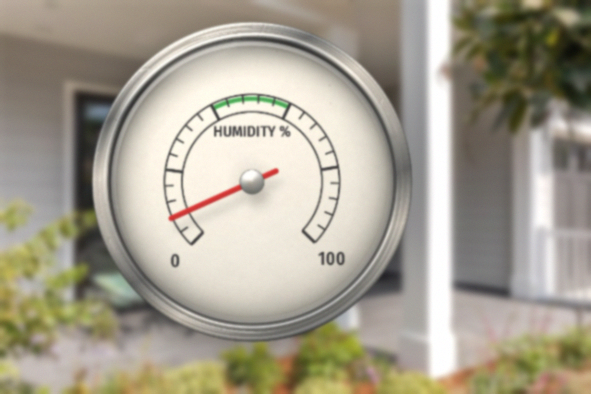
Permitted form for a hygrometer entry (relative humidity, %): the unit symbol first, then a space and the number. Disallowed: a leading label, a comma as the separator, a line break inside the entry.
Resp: % 8
